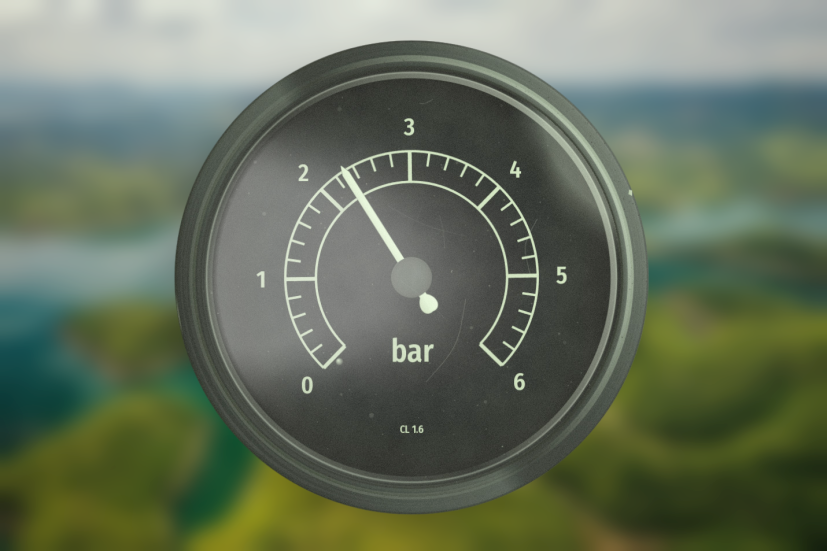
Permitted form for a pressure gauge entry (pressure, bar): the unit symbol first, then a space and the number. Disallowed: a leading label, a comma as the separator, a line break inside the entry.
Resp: bar 2.3
